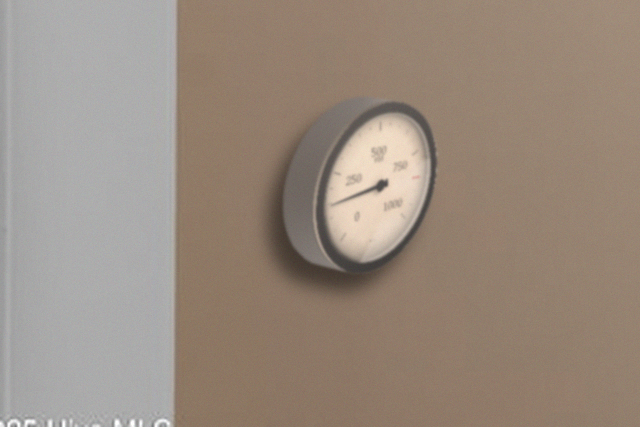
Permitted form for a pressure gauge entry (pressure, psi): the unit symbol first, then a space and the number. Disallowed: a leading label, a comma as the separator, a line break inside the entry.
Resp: psi 150
